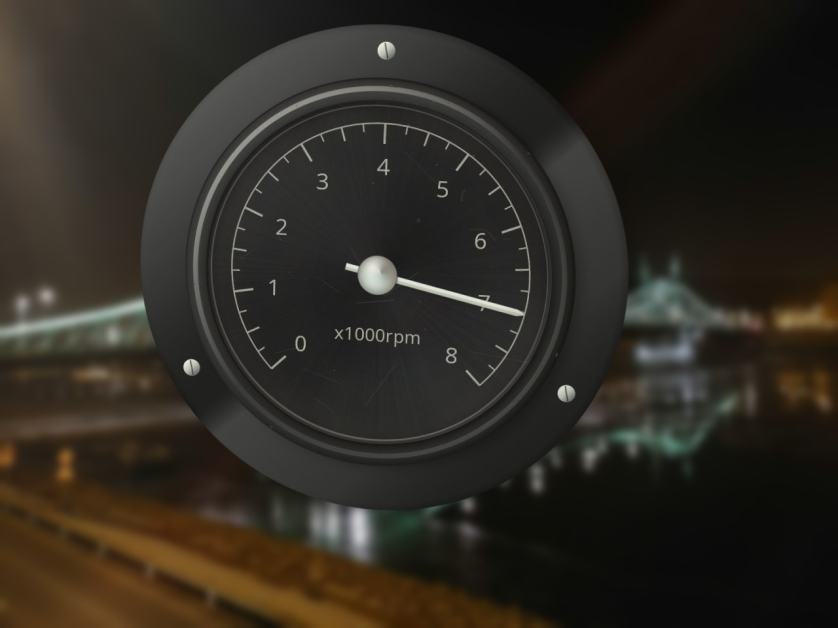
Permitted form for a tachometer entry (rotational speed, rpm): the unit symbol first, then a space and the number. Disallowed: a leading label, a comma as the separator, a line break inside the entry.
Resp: rpm 7000
